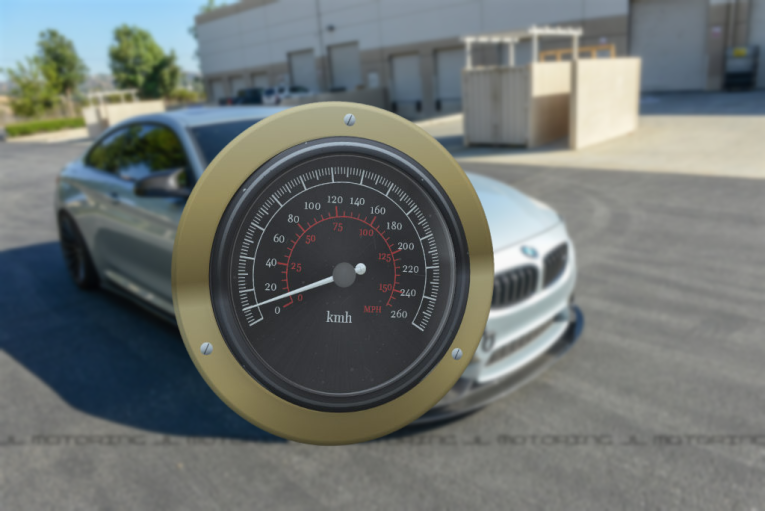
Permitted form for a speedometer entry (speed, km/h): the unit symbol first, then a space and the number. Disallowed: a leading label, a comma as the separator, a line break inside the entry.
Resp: km/h 10
